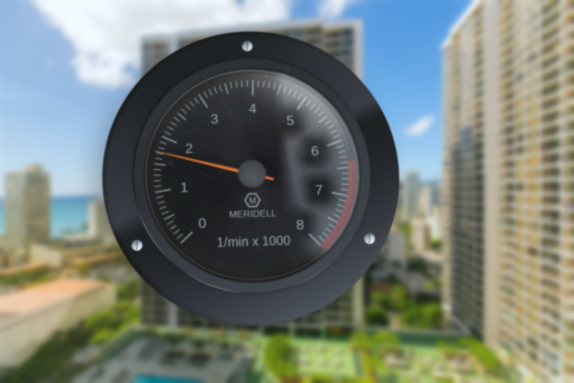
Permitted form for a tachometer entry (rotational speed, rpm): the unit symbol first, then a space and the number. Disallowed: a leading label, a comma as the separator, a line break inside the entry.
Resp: rpm 1700
